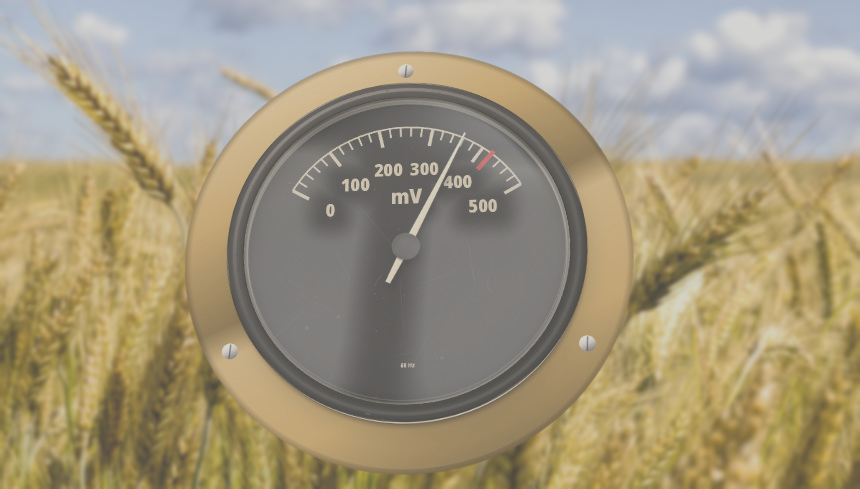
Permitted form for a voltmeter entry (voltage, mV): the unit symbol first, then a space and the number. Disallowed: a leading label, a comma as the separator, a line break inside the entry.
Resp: mV 360
